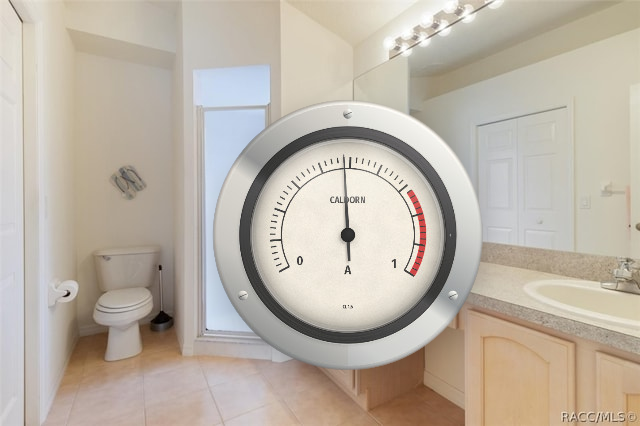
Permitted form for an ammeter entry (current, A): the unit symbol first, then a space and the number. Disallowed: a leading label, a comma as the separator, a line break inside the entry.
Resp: A 0.48
